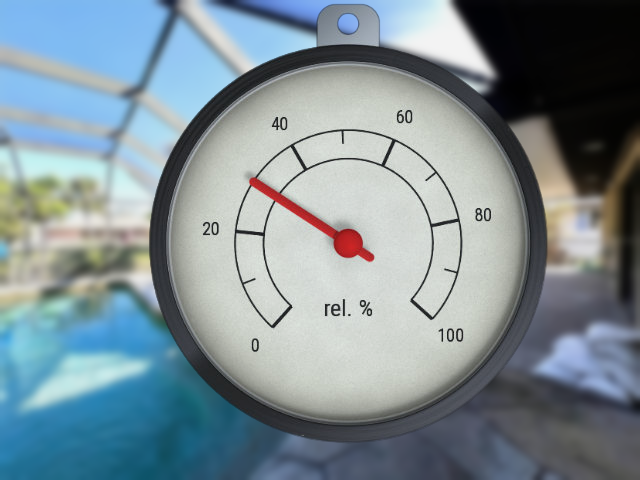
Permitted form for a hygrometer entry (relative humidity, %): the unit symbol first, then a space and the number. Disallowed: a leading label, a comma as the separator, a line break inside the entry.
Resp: % 30
